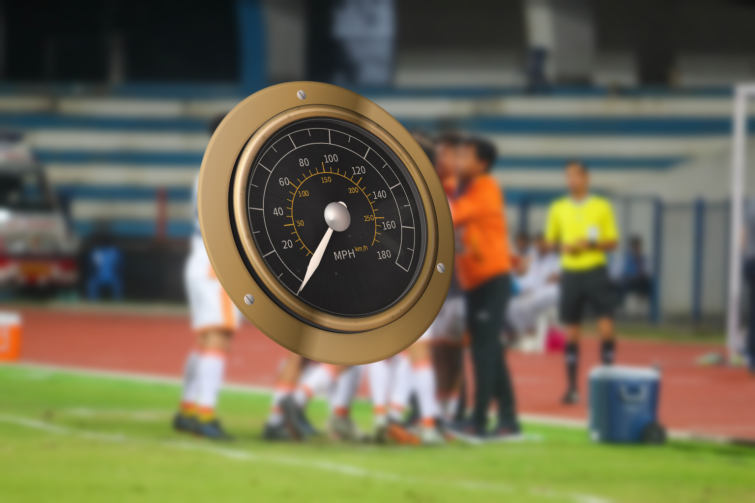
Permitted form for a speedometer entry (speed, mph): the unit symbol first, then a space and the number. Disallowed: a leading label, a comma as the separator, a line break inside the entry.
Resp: mph 0
